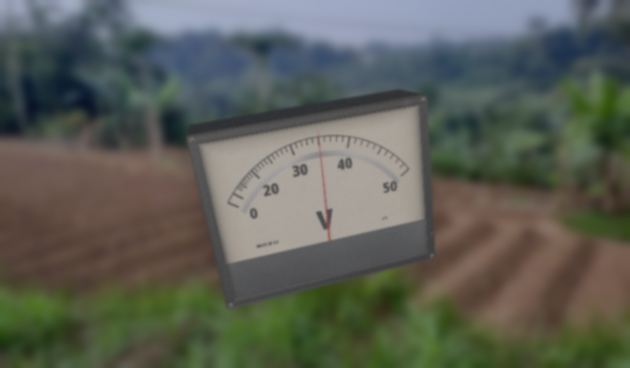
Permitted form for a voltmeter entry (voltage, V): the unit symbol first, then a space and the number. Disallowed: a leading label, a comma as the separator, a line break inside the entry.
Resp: V 35
